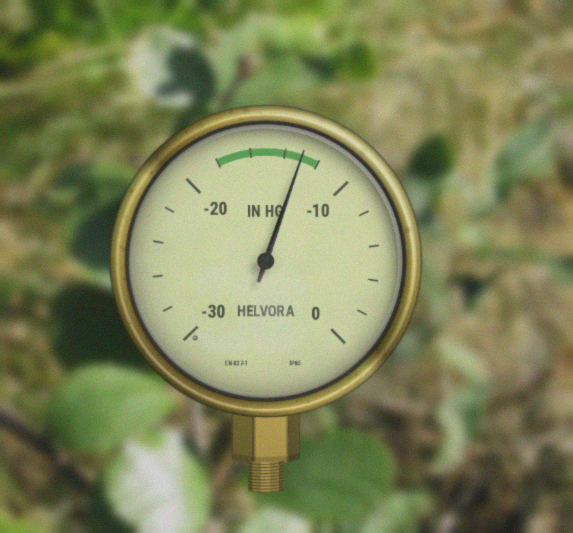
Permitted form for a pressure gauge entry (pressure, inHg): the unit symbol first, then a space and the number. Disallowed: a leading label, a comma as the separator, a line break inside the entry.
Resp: inHg -13
